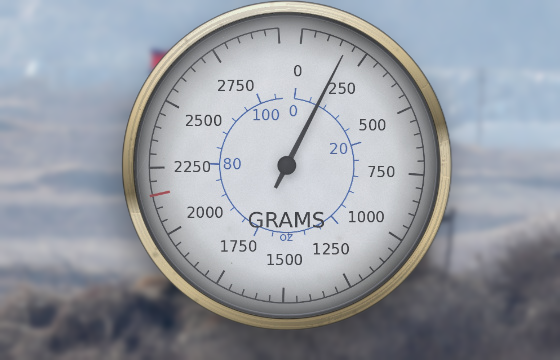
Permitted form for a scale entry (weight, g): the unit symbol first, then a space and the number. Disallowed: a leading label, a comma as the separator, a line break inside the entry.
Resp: g 175
